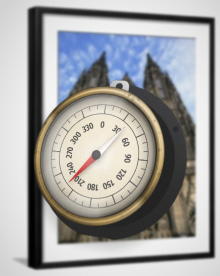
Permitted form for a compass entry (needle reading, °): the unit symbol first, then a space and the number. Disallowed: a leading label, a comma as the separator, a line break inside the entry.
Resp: ° 220
